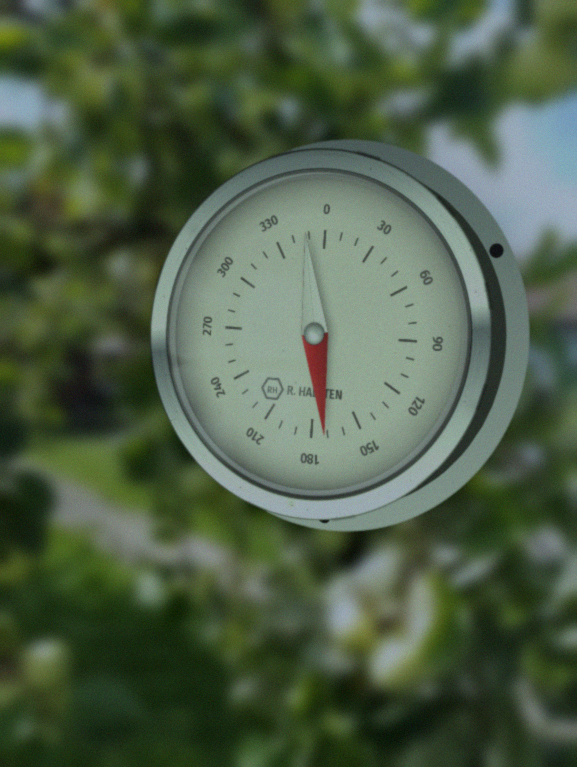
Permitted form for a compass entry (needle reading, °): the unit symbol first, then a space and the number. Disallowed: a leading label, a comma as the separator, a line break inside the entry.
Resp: ° 170
